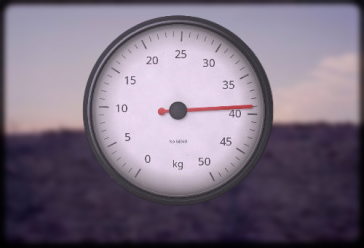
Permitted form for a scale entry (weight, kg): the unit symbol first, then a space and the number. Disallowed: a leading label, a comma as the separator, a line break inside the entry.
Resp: kg 39
